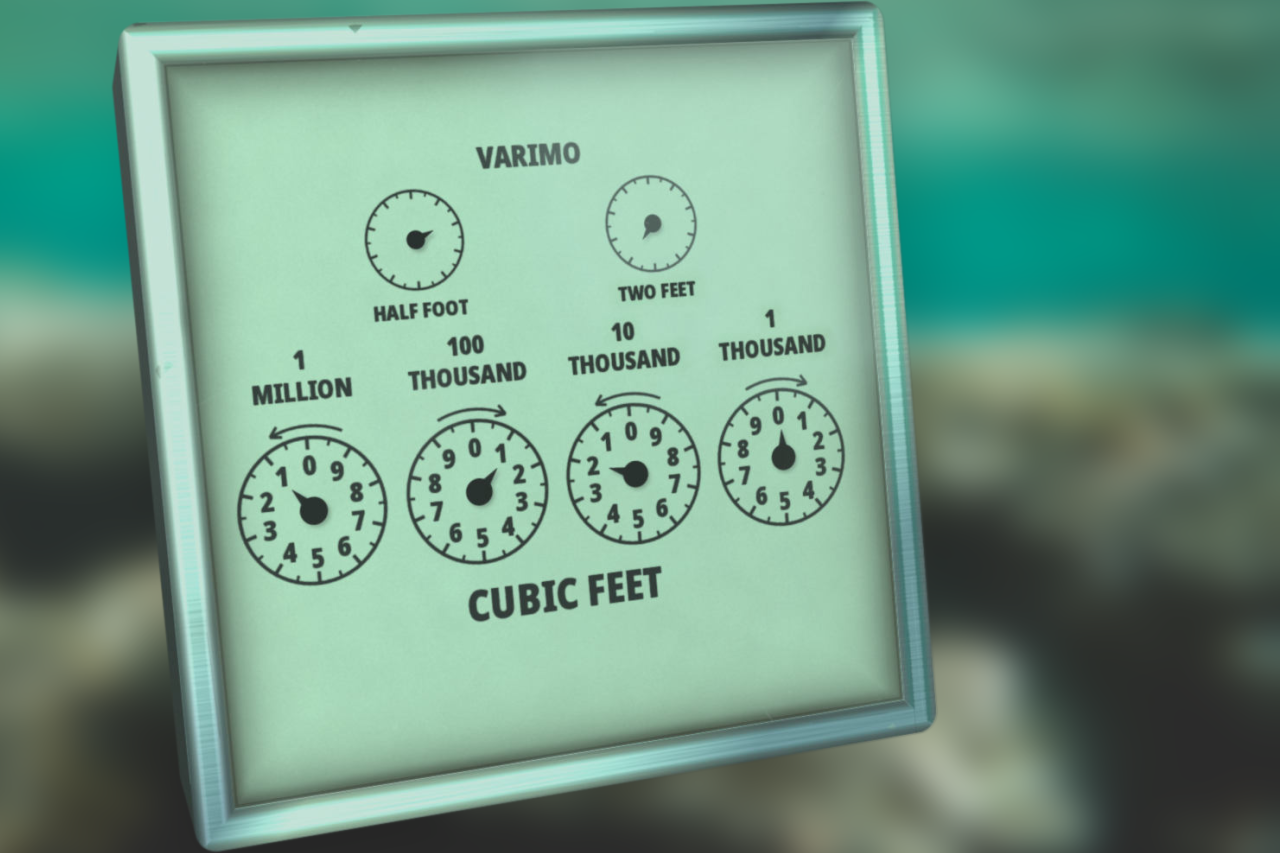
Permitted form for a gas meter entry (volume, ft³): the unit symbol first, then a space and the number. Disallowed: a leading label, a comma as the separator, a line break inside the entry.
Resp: ft³ 112000
